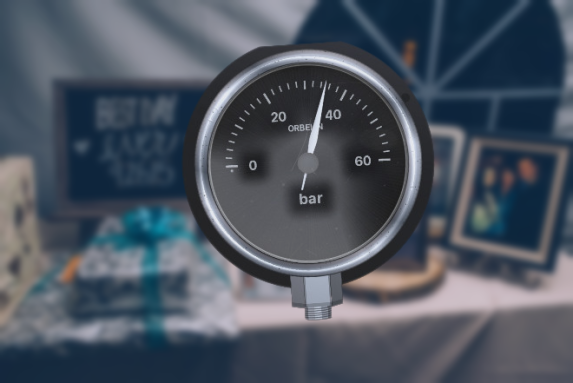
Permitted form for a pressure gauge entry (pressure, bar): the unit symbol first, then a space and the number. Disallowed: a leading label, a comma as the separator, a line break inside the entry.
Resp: bar 35
